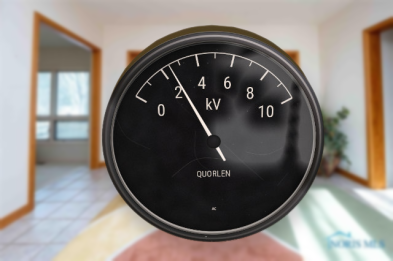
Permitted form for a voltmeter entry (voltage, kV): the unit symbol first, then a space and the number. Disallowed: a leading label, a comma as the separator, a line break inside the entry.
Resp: kV 2.5
